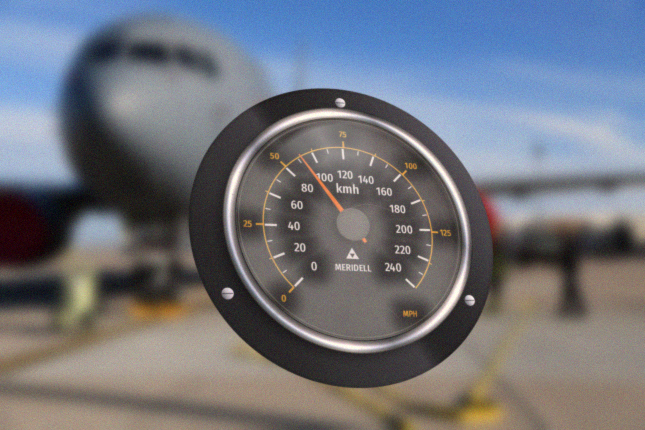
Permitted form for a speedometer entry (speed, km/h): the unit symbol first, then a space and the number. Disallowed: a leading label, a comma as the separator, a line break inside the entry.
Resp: km/h 90
